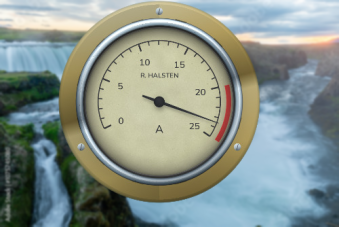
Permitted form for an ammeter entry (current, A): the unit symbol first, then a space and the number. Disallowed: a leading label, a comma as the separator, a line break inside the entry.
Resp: A 23.5
